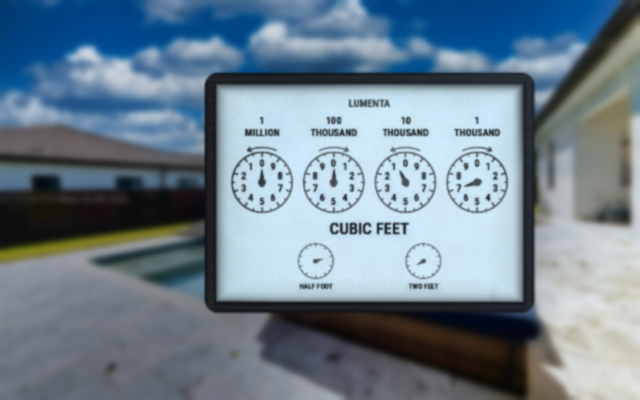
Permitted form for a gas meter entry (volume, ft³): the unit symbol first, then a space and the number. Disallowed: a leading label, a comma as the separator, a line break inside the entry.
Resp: ft³ 700
